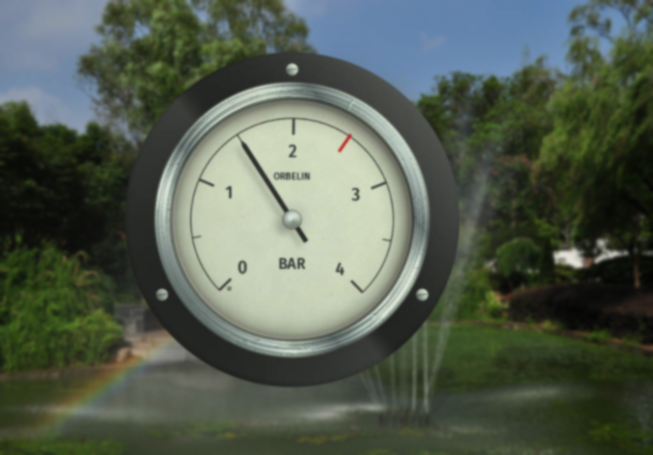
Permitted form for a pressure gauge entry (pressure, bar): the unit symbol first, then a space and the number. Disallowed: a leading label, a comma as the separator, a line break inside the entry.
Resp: bar 1.5
